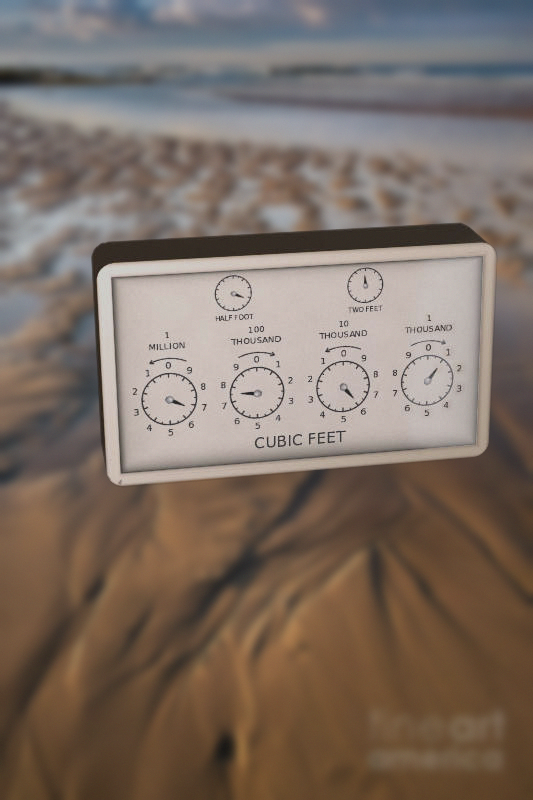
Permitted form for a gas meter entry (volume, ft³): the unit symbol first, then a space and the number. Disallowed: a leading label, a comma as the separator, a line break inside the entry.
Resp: ft³ 676100
